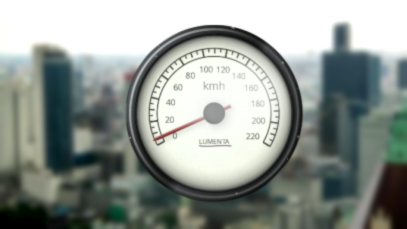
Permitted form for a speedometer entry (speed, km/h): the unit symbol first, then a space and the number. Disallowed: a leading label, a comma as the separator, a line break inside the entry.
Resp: km/h 5
